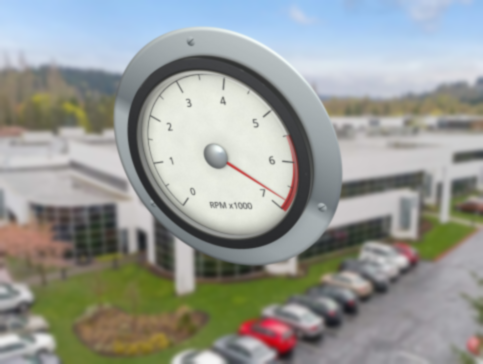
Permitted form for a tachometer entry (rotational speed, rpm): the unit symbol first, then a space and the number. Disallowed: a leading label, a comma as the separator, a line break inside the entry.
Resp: rpm 6750
